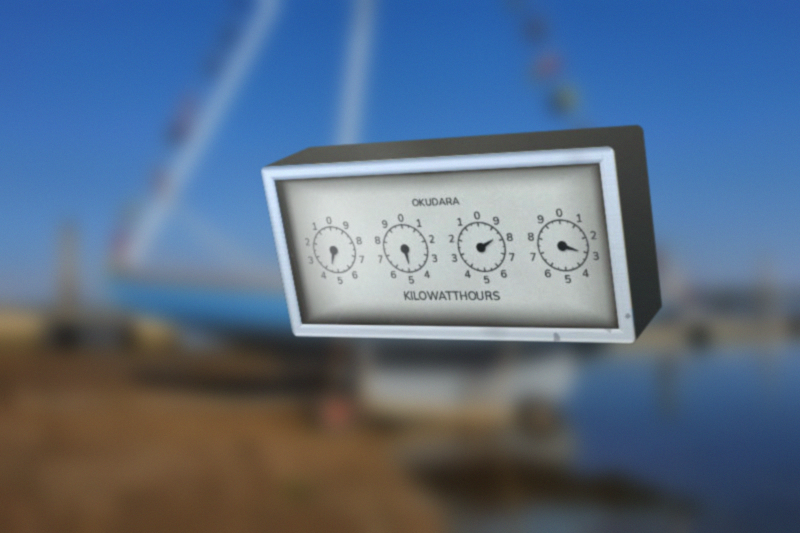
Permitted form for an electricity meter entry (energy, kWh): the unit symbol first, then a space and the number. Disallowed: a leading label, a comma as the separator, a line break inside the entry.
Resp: kWh 4483
